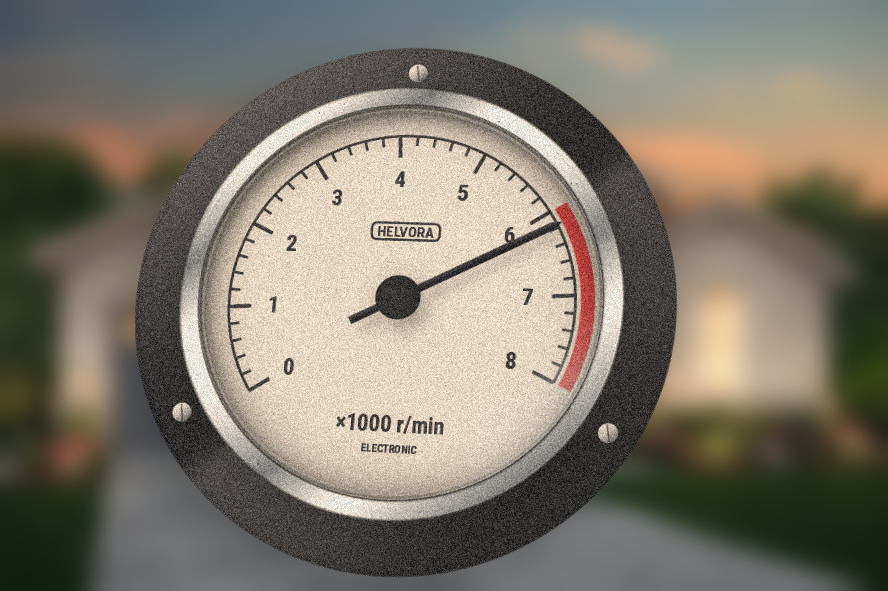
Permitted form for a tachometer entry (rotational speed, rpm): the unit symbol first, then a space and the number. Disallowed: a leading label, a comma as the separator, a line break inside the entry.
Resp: rpm 6200
